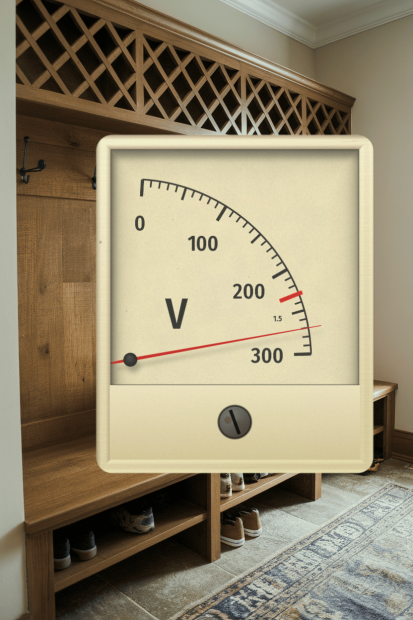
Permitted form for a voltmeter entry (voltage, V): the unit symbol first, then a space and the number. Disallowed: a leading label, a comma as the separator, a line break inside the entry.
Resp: V 270
